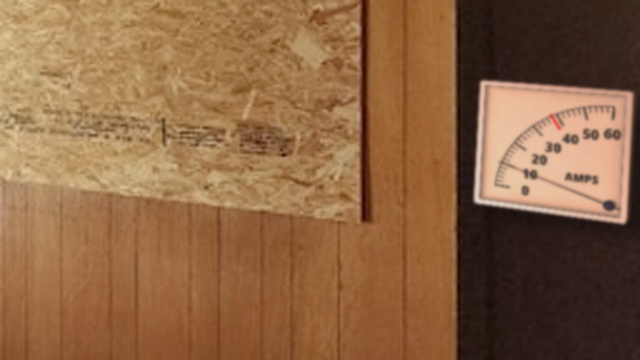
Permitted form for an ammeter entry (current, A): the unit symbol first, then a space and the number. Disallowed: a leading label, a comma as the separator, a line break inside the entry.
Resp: A 10
